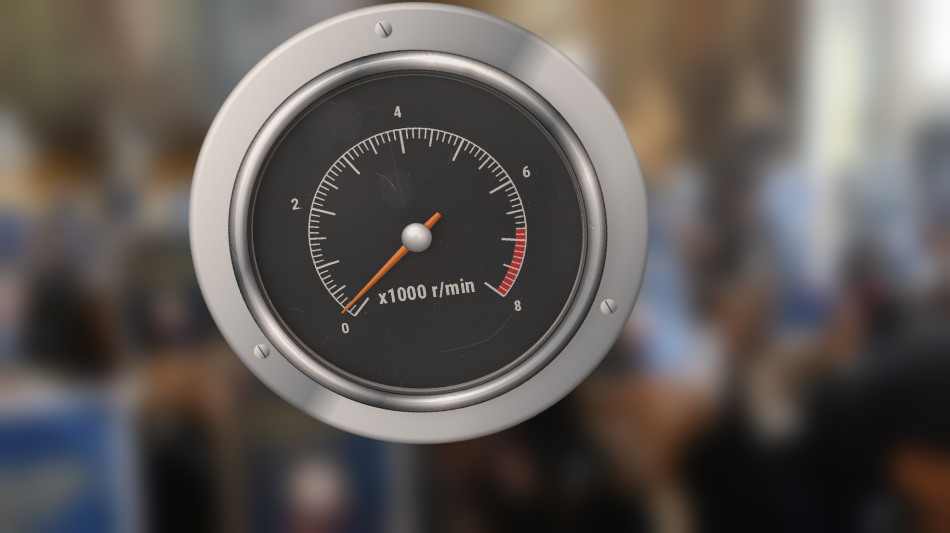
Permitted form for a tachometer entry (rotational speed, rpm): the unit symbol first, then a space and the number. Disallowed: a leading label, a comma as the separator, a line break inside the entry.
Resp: rpm 200
